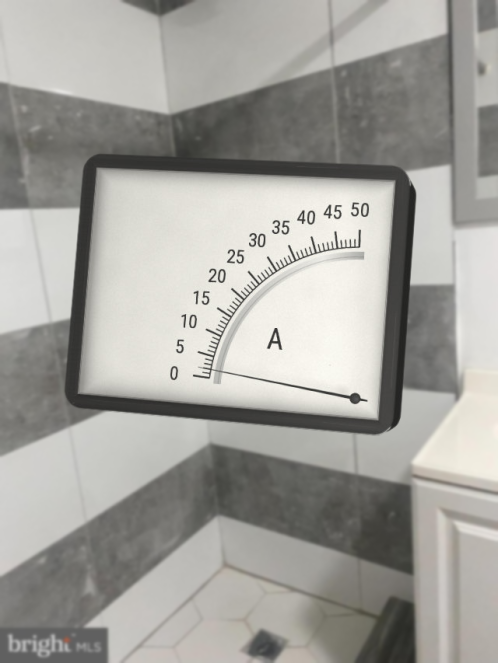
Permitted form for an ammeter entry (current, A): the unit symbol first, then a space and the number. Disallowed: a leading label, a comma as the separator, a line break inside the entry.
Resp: A 2
